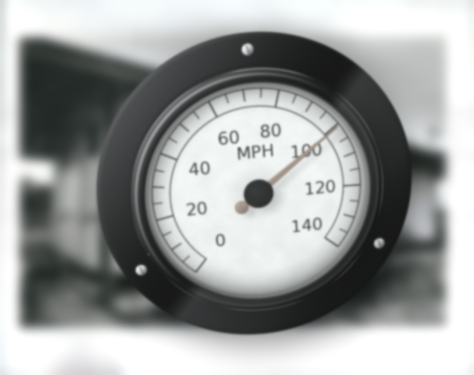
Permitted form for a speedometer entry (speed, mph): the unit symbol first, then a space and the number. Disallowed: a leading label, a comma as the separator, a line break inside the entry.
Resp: mph 100
